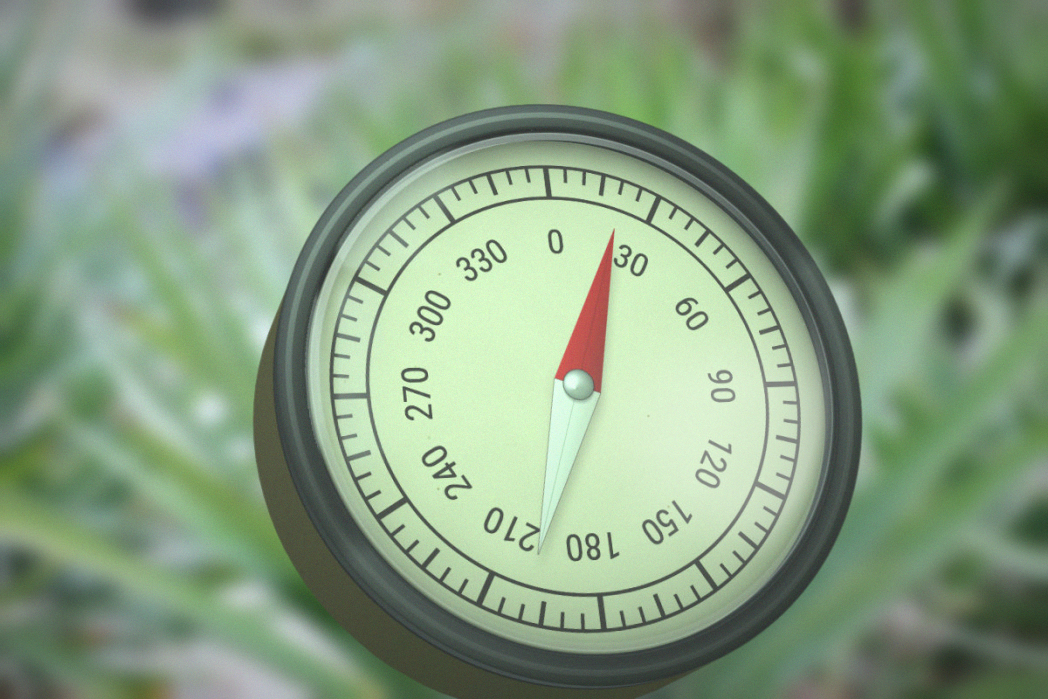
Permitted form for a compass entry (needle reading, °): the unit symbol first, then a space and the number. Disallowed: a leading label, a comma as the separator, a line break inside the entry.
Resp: ° 20
